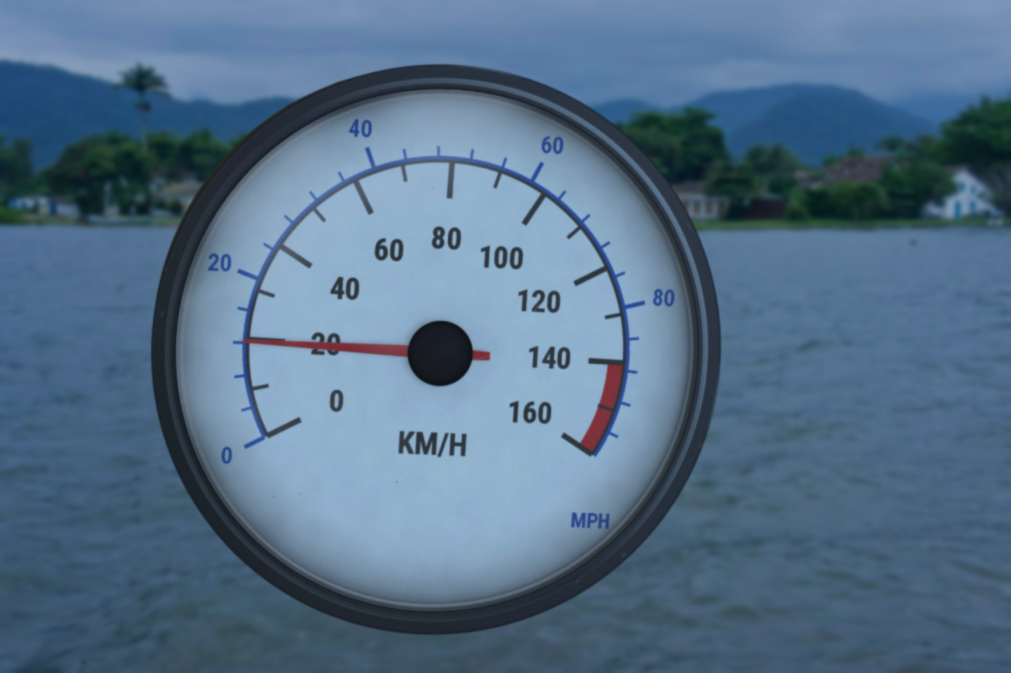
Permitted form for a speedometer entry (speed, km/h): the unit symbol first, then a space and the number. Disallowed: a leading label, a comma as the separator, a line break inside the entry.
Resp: km/h 20
